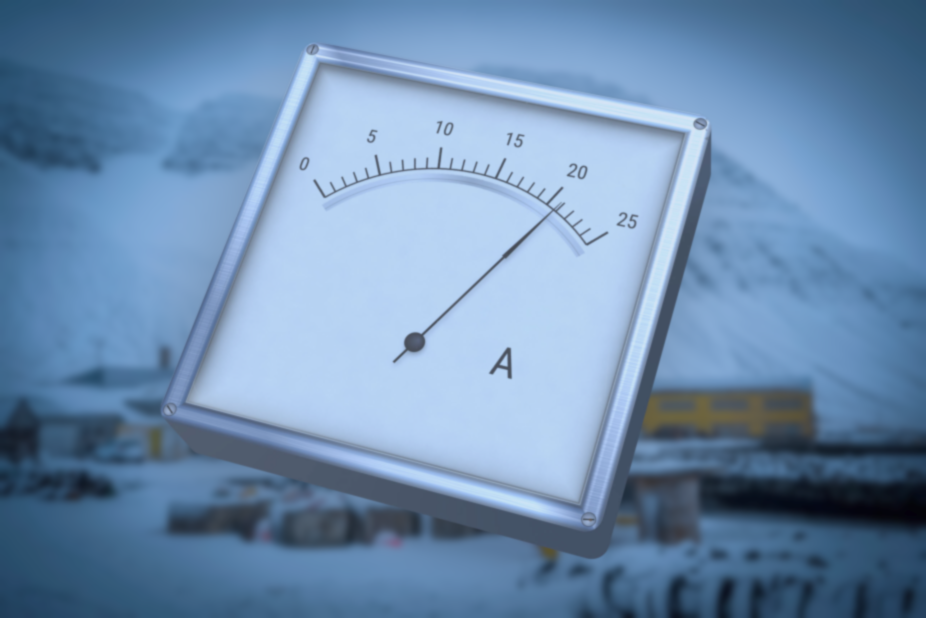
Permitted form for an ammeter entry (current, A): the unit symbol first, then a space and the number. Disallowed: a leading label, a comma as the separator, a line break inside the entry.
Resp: A 21
